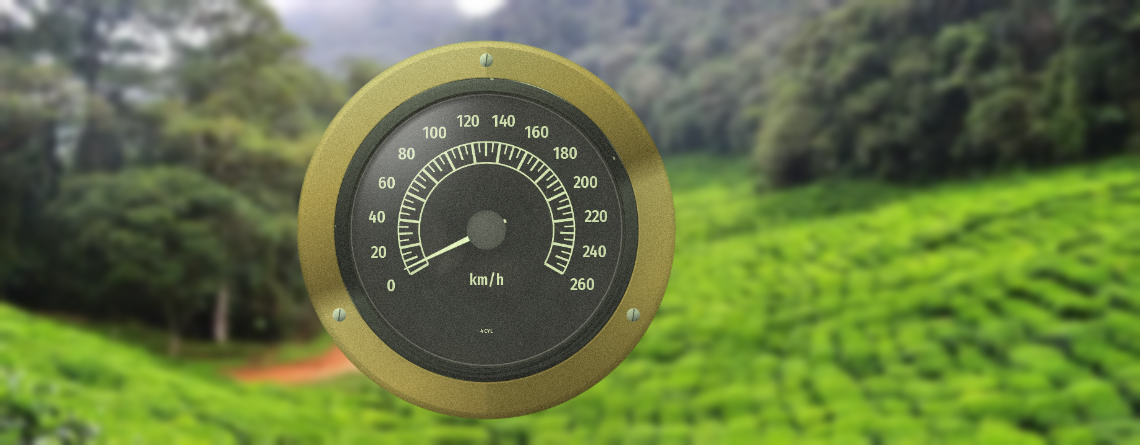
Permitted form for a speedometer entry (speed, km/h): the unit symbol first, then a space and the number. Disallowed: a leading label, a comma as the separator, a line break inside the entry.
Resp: km/h 5
